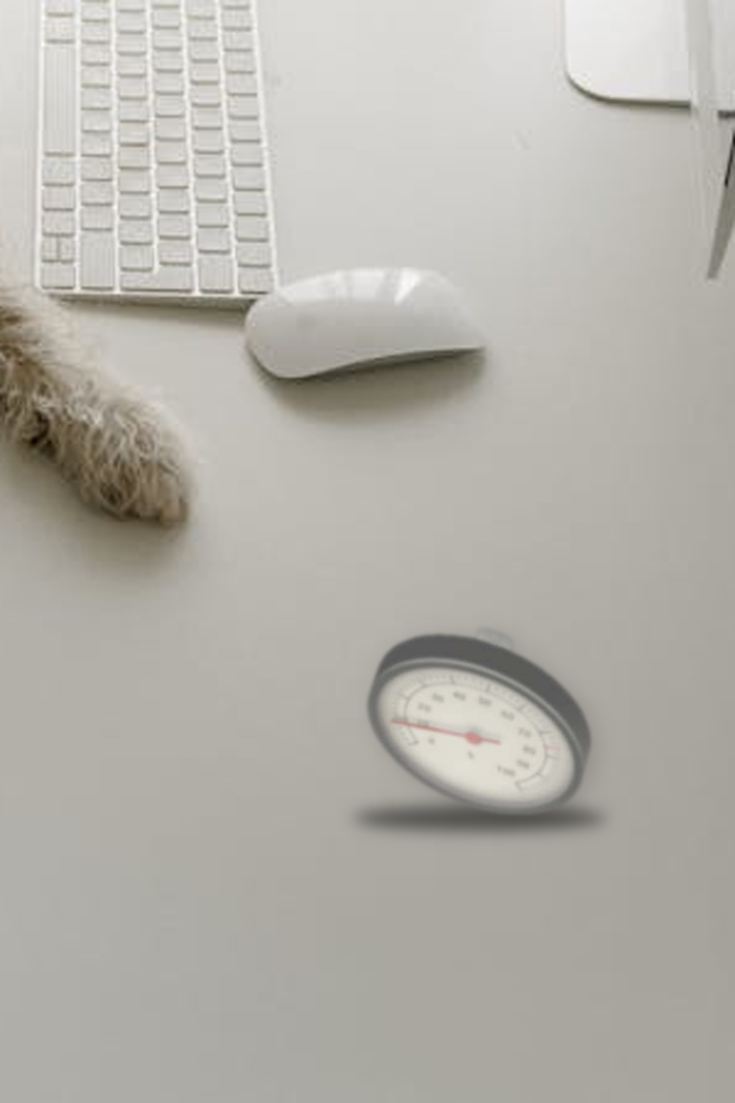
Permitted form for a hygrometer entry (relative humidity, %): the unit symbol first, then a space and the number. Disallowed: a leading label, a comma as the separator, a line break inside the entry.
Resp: % 10
